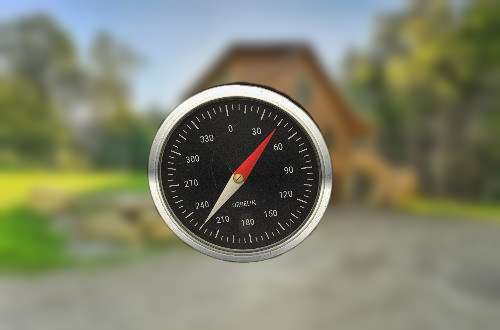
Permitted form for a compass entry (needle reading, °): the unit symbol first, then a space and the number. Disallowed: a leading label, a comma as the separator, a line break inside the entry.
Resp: ° 45
